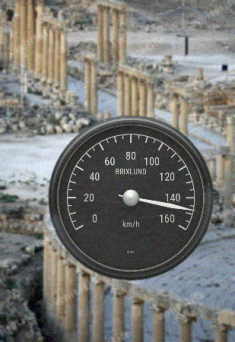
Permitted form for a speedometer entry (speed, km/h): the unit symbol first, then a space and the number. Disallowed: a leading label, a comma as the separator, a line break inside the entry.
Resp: km/h 147.5
